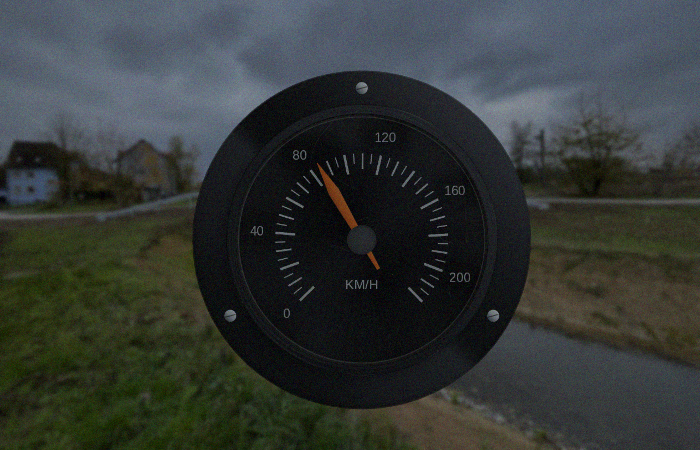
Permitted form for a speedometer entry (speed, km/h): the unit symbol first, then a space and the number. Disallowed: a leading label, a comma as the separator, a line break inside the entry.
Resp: km/h 85
